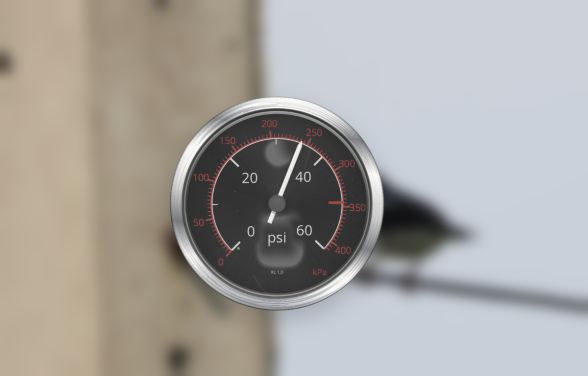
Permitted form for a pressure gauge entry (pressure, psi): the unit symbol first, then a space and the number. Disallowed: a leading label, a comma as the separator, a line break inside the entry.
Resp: psi 35
